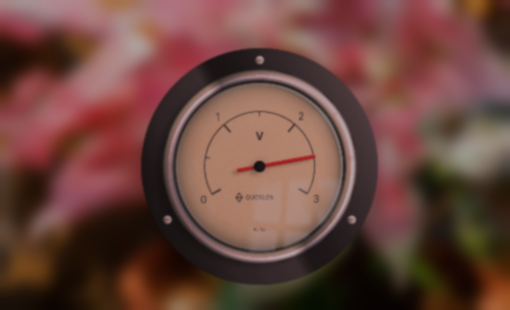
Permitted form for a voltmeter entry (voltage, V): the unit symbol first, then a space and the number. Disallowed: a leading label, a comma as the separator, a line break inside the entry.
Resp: V 2.5
